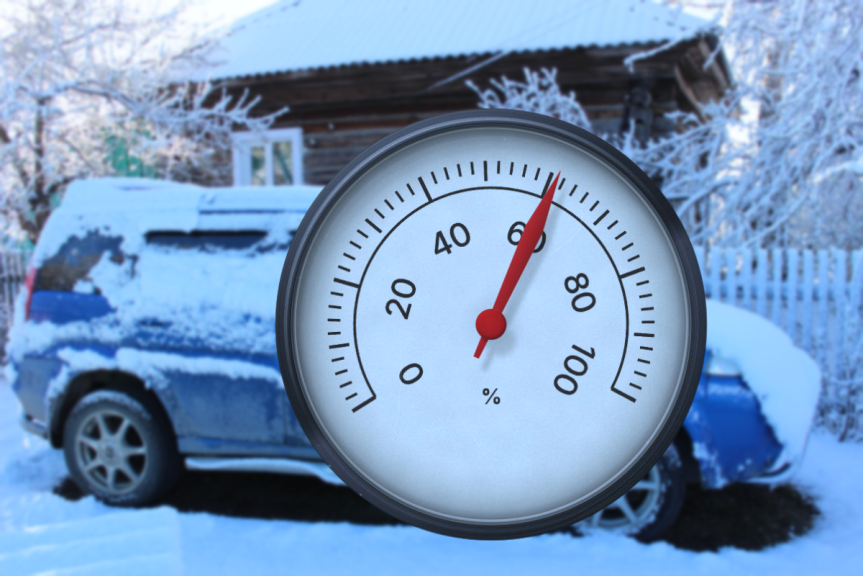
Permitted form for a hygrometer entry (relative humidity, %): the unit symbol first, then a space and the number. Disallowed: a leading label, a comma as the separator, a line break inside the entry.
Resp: % 61
